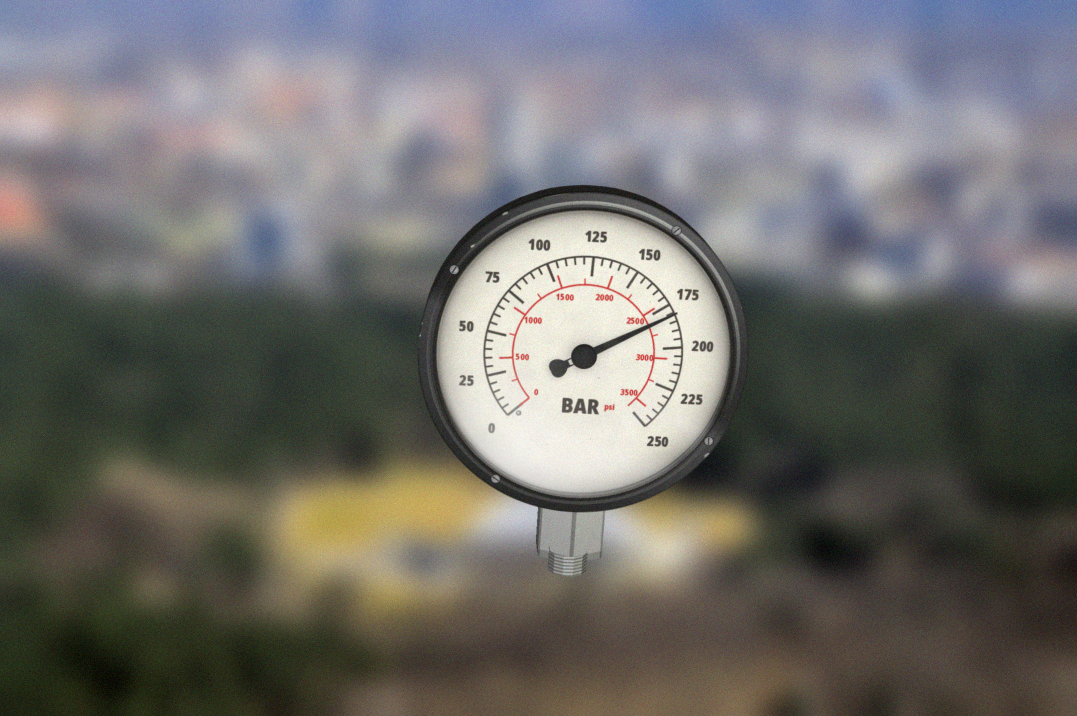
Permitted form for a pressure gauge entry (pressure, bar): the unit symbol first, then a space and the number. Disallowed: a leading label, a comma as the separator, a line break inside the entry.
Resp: bar 180
